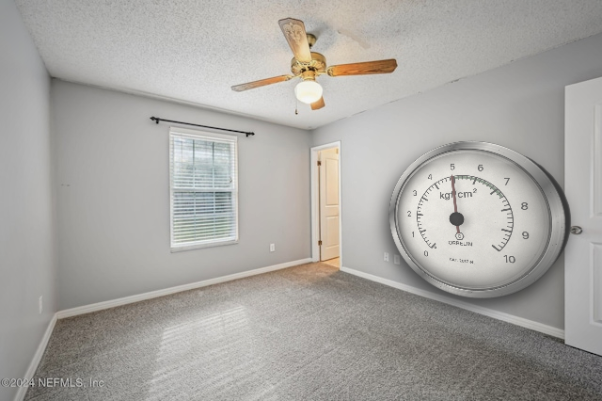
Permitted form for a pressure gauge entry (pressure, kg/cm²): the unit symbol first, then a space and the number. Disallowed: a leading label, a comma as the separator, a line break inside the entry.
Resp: kg/cm² 5
